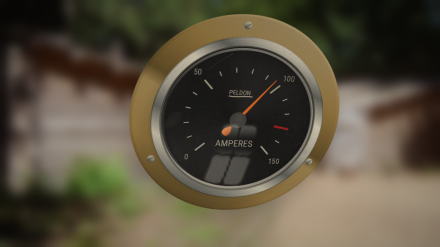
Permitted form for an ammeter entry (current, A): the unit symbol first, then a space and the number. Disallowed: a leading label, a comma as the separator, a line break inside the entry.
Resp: A 95
